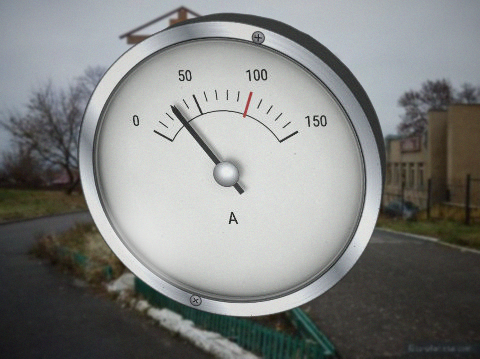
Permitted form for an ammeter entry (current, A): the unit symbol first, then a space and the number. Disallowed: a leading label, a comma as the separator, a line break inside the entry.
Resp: A 30
